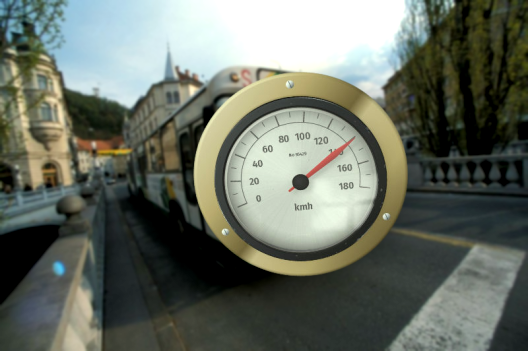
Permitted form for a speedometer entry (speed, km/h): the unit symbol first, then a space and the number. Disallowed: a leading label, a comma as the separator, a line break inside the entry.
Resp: km/h 140
